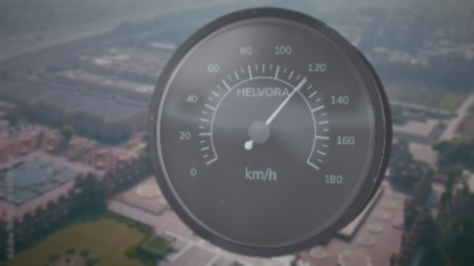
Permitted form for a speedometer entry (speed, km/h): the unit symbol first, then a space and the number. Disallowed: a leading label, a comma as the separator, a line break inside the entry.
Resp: km/h 120
